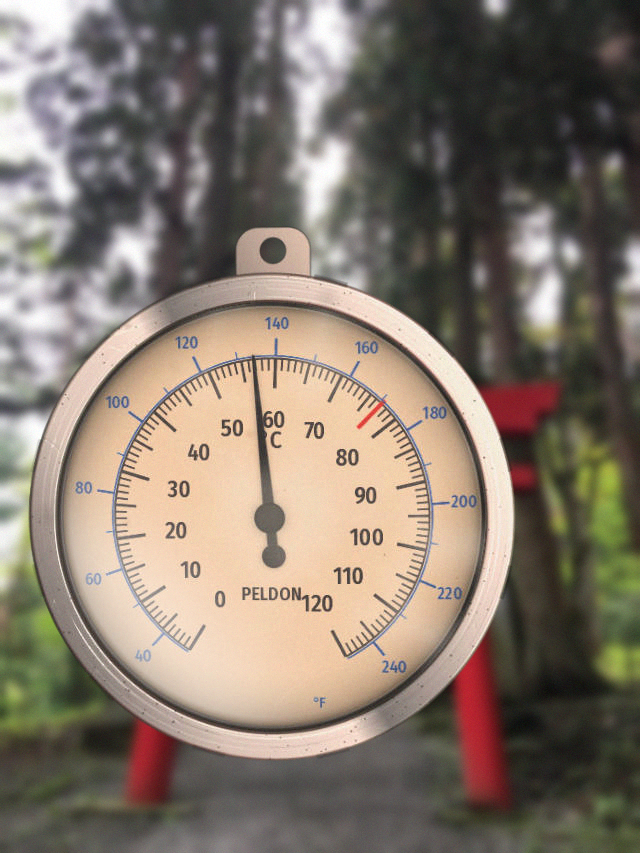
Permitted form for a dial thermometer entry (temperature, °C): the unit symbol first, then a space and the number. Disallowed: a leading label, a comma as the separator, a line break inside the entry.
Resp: °C 57
